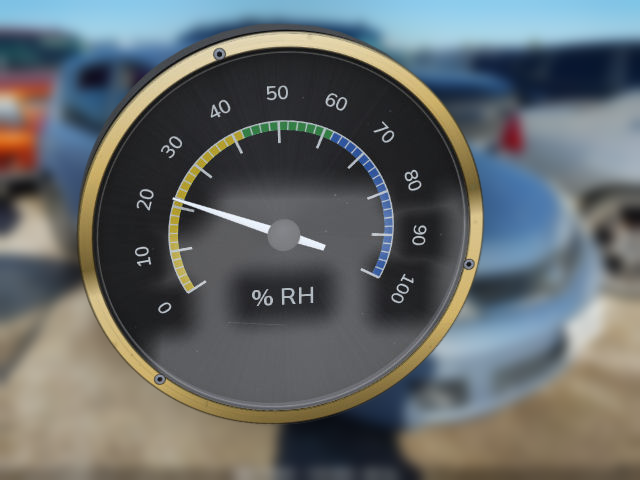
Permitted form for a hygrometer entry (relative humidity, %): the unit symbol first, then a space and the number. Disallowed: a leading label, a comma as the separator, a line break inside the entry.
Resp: % 22
